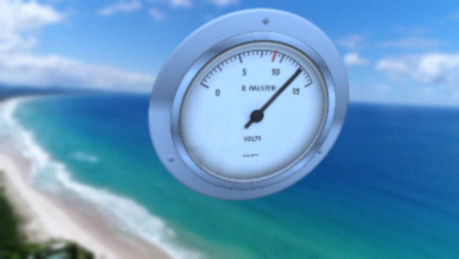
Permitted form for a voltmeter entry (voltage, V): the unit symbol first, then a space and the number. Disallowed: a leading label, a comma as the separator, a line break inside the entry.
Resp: V 12.5
